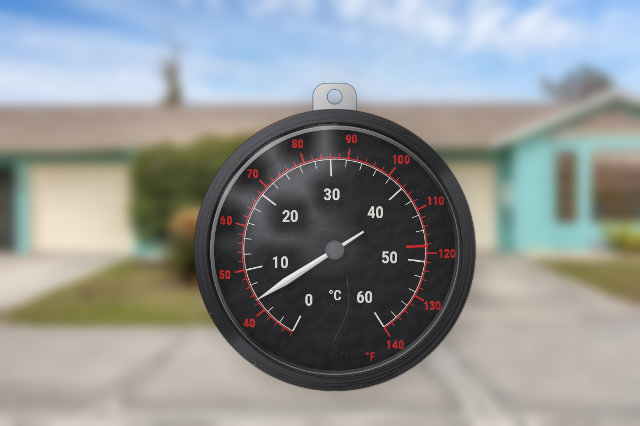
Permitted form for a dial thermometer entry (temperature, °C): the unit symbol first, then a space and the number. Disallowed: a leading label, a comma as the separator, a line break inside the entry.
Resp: °C 6
